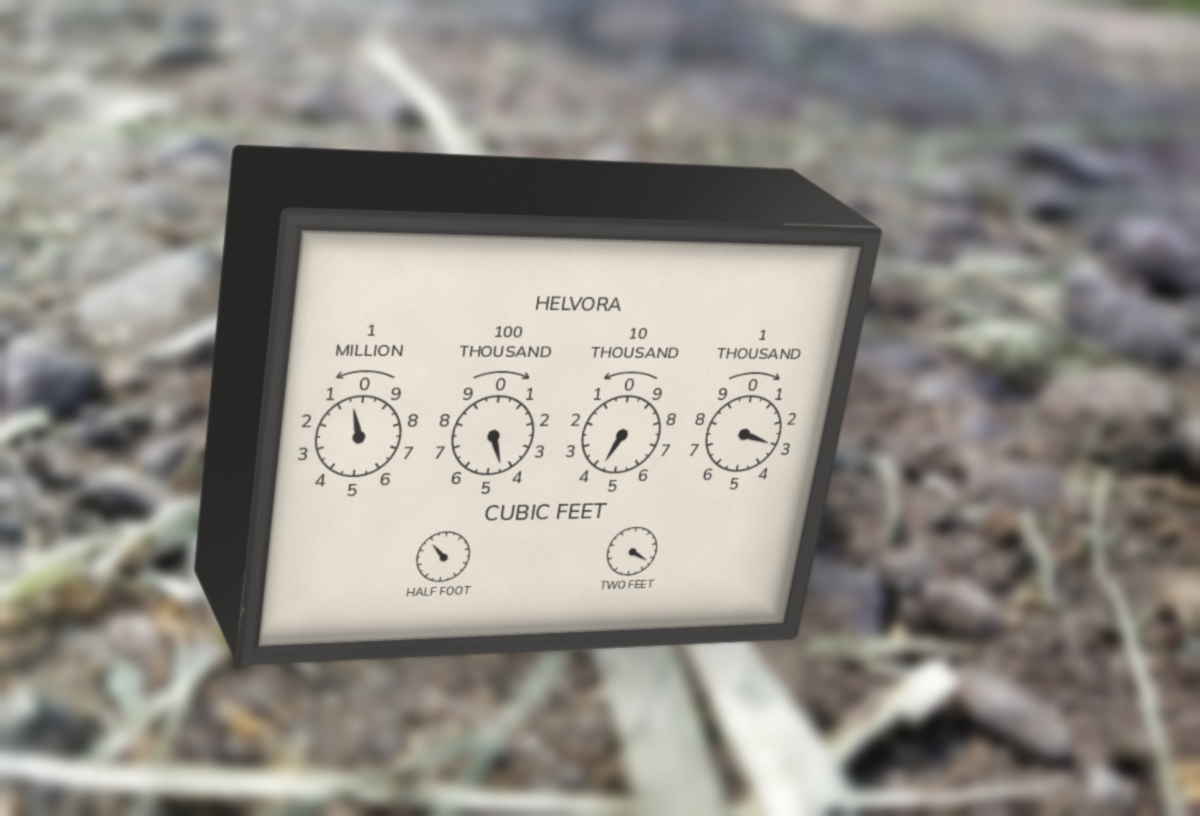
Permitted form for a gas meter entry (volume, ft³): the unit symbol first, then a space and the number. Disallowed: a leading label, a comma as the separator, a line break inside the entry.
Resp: ft³ 44300
